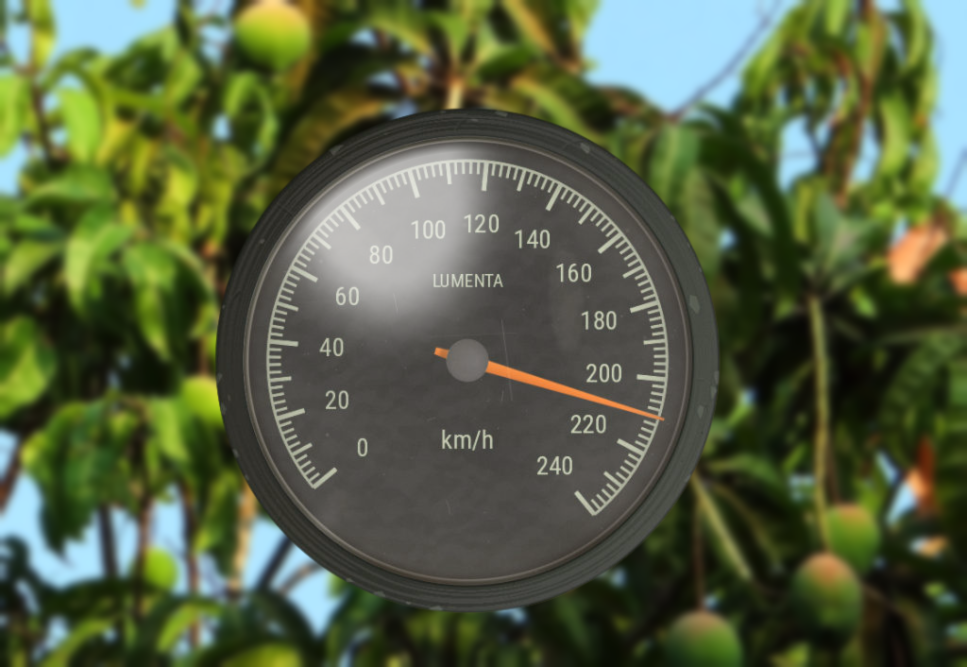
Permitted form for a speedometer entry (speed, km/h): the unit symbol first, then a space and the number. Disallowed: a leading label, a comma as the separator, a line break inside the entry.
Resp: km/h 210
